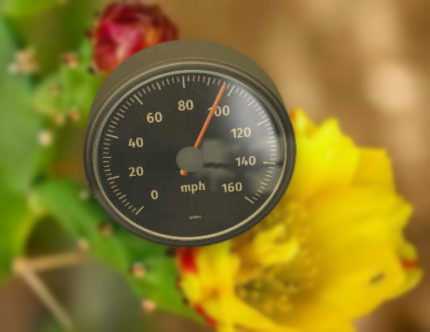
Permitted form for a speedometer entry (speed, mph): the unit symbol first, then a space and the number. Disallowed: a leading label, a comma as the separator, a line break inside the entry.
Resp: mph 96
